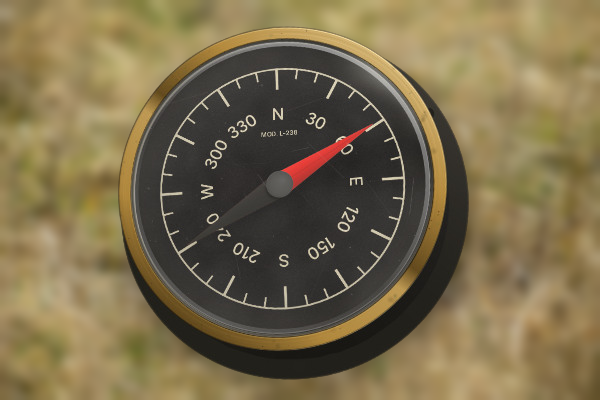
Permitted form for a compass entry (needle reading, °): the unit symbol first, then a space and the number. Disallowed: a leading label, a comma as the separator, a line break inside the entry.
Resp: ° 60
